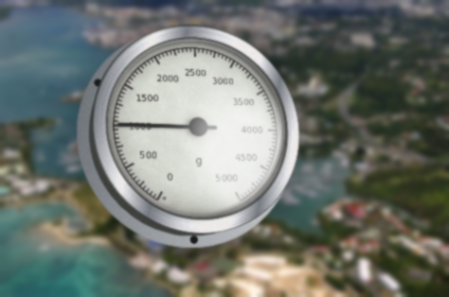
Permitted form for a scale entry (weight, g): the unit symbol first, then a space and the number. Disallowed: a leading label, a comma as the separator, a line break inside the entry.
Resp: g 1000
